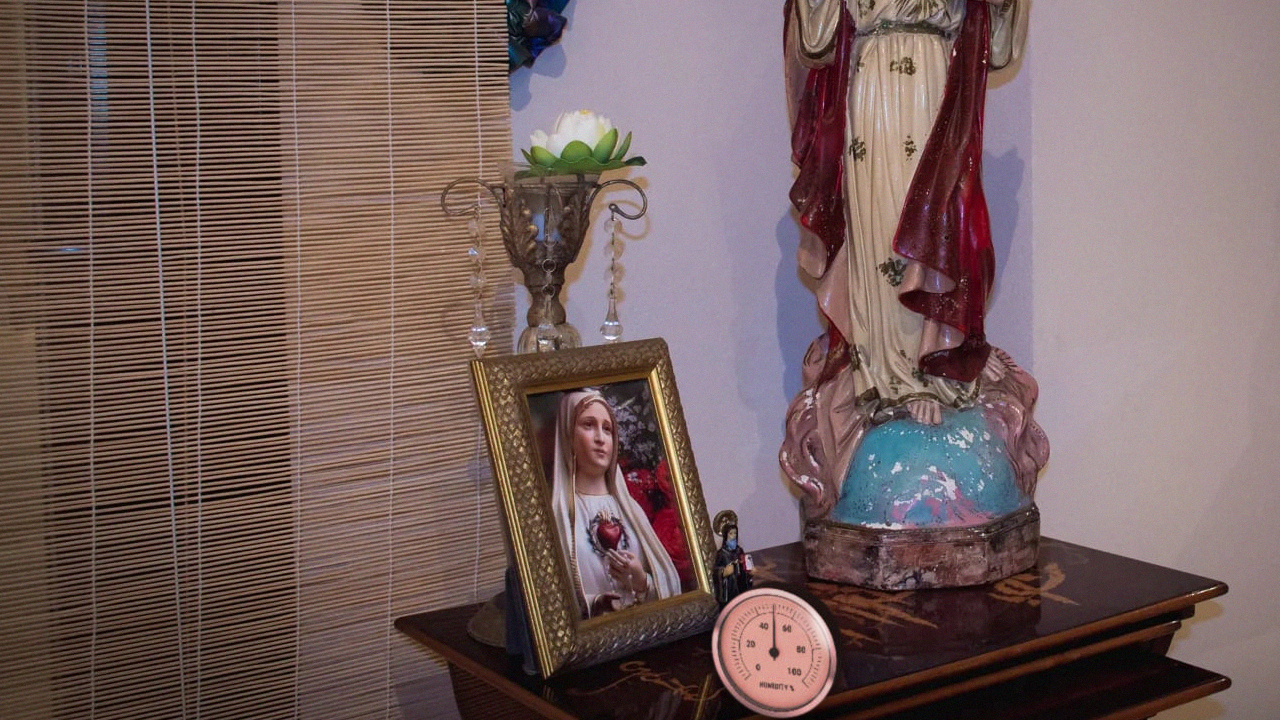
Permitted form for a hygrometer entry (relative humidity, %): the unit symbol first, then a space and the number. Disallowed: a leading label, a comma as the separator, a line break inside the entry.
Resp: % 50
